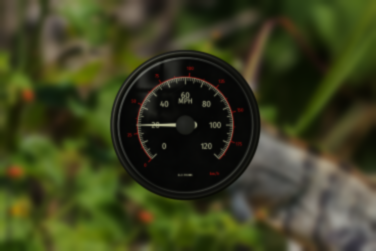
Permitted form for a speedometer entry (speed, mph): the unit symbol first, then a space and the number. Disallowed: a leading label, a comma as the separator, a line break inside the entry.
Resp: mph 20
